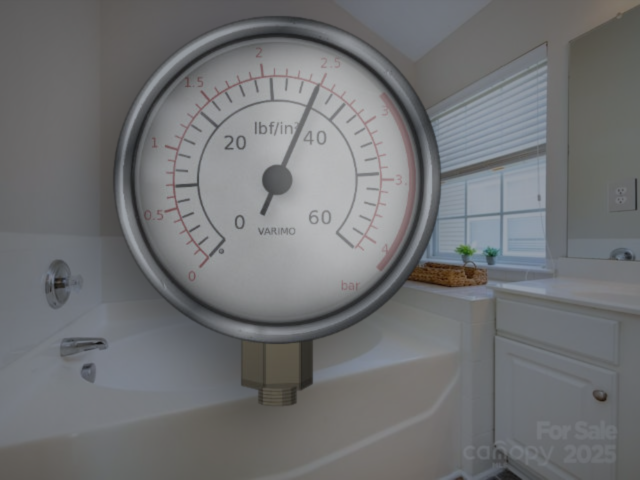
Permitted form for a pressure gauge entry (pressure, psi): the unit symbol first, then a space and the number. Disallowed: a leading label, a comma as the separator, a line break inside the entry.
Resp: psi 36
